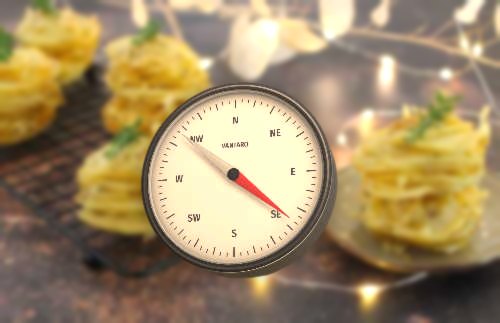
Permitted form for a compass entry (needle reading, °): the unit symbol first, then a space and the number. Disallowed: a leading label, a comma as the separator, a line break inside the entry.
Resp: ° 130
